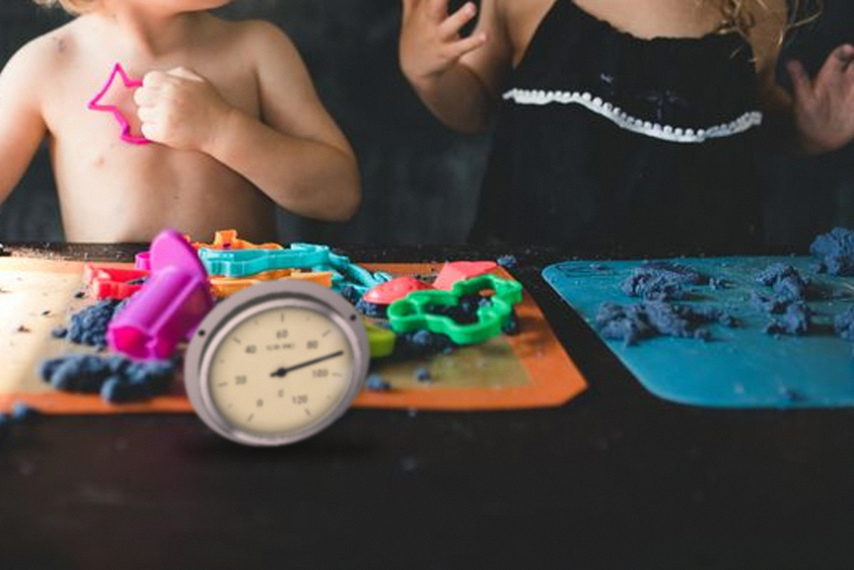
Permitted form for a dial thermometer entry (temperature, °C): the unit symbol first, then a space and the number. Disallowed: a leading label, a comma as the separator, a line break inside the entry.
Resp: °C 90
